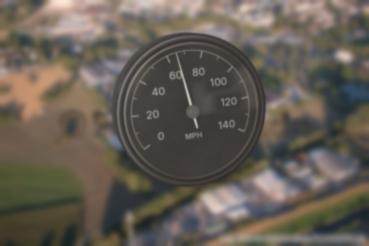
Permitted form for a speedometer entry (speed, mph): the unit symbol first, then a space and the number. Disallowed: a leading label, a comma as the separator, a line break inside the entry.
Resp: mph 65
